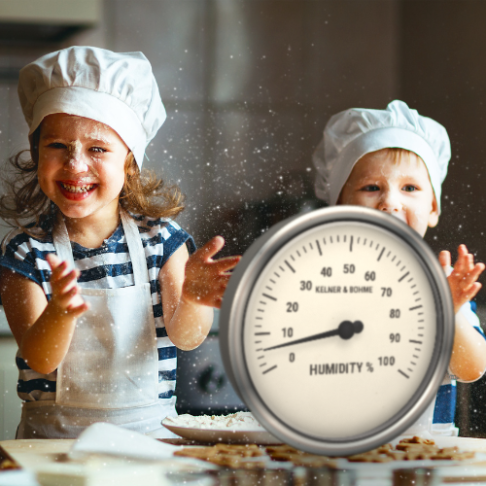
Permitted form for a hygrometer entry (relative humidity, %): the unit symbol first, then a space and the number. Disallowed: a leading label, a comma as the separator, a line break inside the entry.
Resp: % 6
